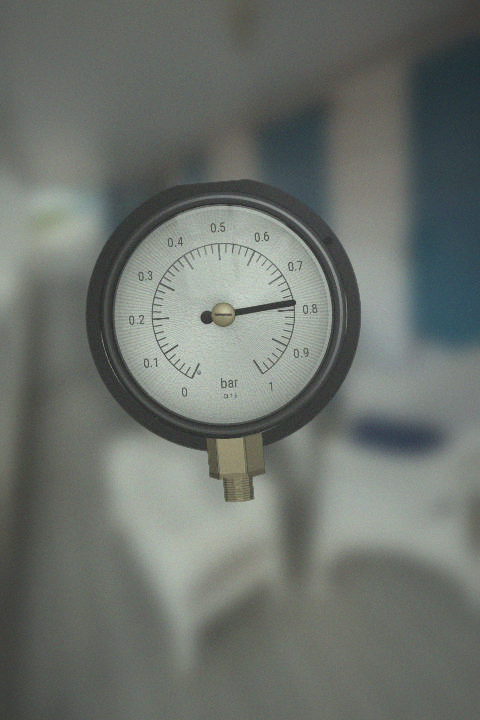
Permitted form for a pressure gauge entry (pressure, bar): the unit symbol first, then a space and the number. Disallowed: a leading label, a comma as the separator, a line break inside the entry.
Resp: bar 0.78
